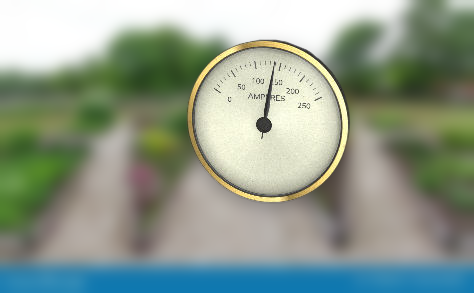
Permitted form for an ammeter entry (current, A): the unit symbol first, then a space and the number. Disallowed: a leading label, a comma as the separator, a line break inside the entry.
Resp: A 140
